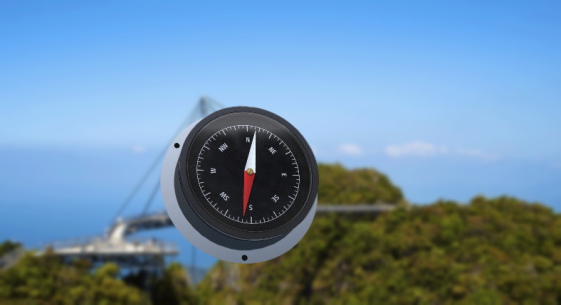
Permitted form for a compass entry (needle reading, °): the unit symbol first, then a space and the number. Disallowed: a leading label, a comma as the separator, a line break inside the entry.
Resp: ° 190
